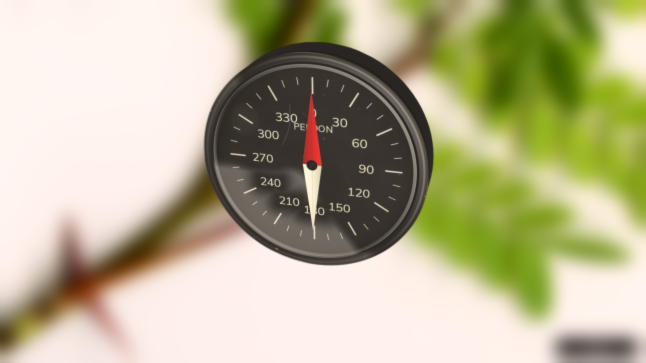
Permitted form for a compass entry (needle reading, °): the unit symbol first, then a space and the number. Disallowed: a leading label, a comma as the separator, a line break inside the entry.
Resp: ° 0
